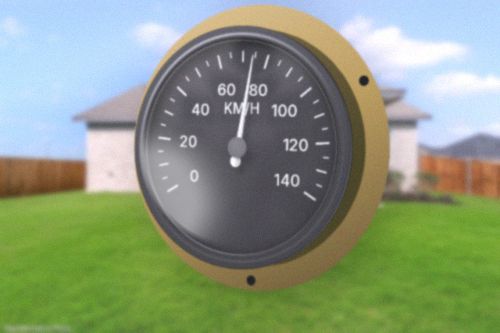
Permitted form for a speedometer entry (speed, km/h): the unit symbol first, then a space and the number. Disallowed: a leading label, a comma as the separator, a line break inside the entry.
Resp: km/h 75
